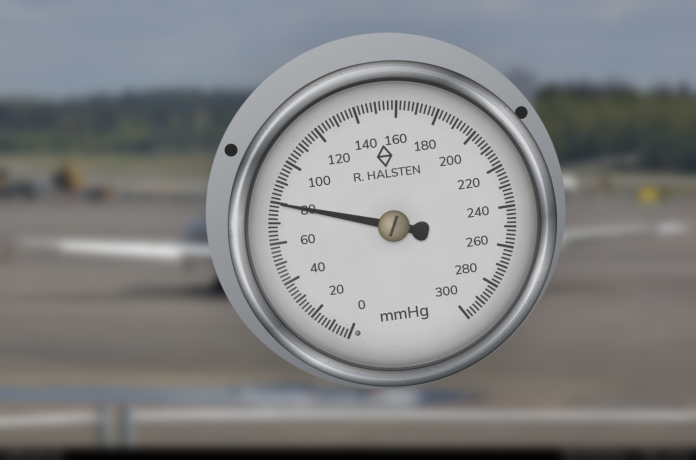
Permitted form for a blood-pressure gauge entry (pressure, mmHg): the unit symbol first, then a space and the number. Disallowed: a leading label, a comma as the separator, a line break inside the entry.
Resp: mmHg 80
